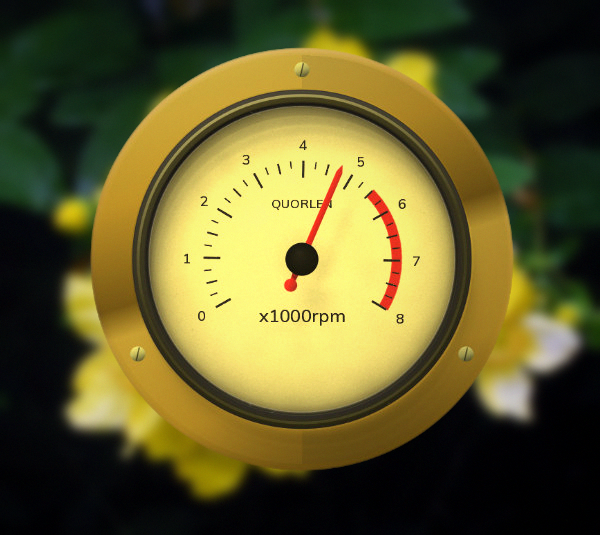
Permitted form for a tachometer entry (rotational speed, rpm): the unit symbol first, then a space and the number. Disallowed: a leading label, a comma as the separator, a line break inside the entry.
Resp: rpm 4750
